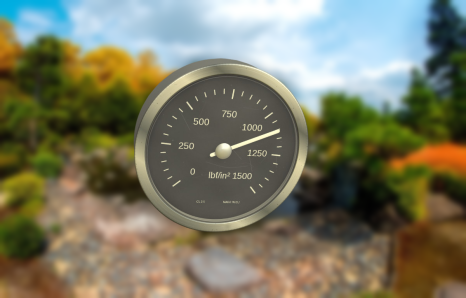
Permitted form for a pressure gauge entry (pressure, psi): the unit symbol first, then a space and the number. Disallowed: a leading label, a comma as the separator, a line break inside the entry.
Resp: psi 1100
